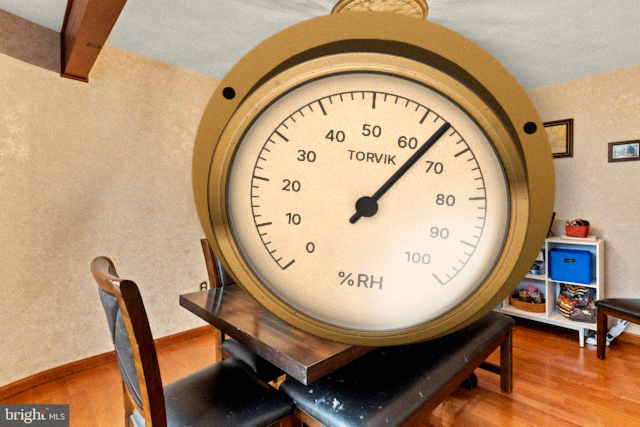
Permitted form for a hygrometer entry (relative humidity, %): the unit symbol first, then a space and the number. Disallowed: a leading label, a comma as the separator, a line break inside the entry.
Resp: % 64
